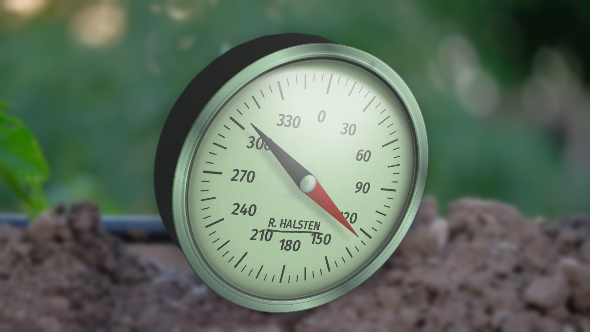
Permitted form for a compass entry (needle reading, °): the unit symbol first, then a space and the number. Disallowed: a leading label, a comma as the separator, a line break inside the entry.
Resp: ° 125
